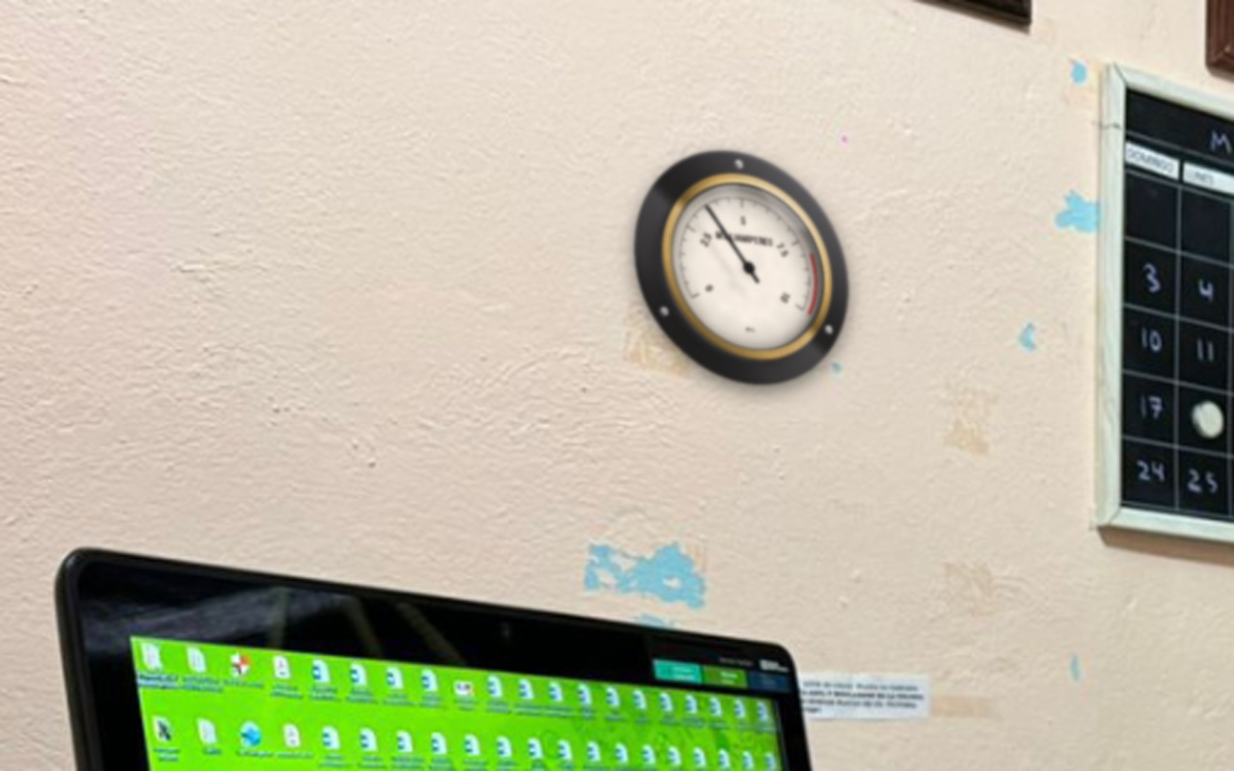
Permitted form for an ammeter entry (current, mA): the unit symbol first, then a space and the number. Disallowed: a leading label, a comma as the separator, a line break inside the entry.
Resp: mA 3.5
